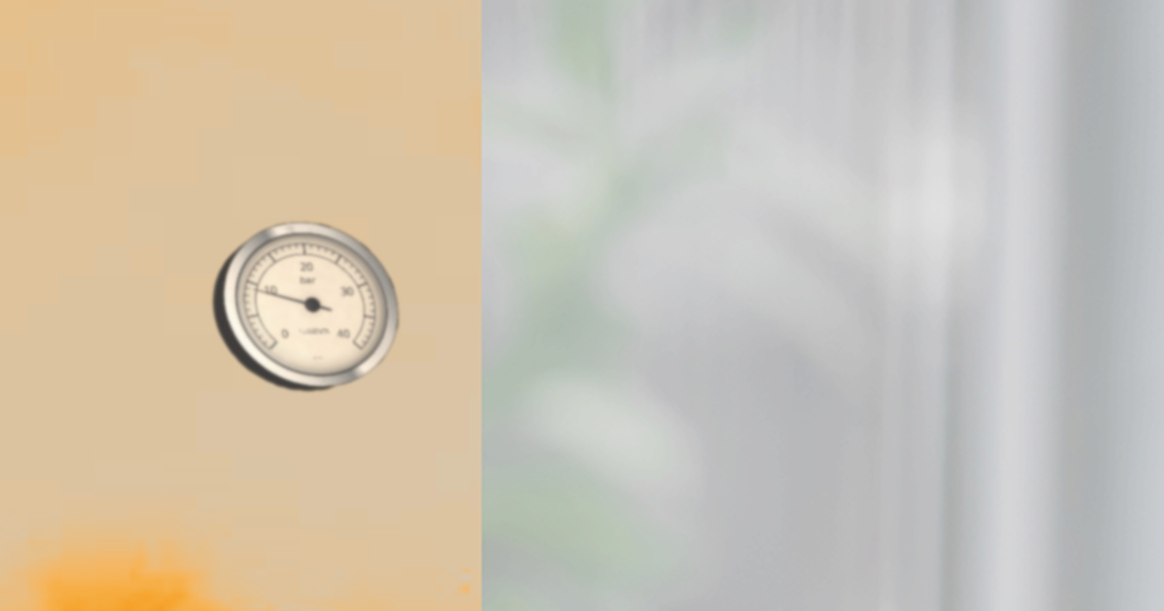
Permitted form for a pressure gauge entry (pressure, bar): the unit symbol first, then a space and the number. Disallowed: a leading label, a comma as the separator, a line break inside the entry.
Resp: bar 9
